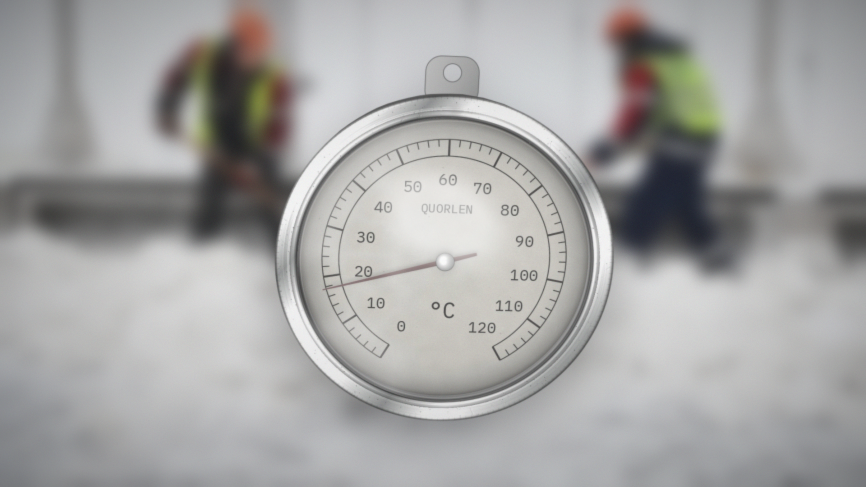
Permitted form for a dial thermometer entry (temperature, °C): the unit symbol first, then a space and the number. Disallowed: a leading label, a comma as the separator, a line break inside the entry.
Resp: °C 18
